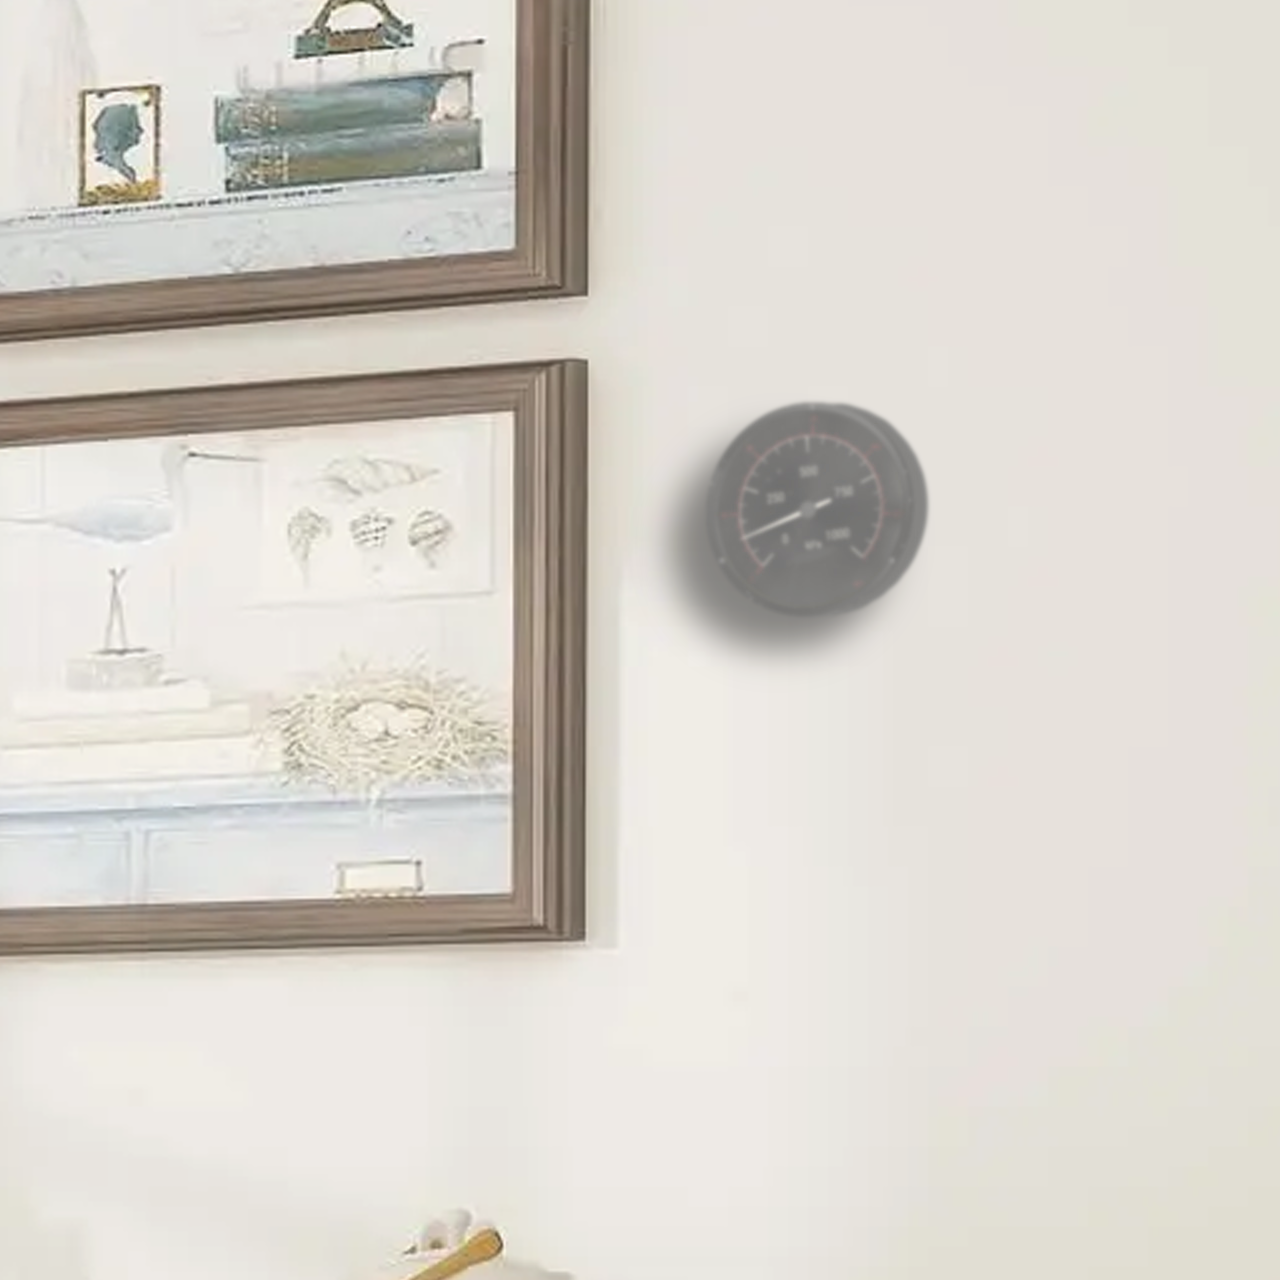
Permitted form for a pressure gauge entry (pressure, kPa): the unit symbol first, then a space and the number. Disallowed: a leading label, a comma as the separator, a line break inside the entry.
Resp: kPa 100
